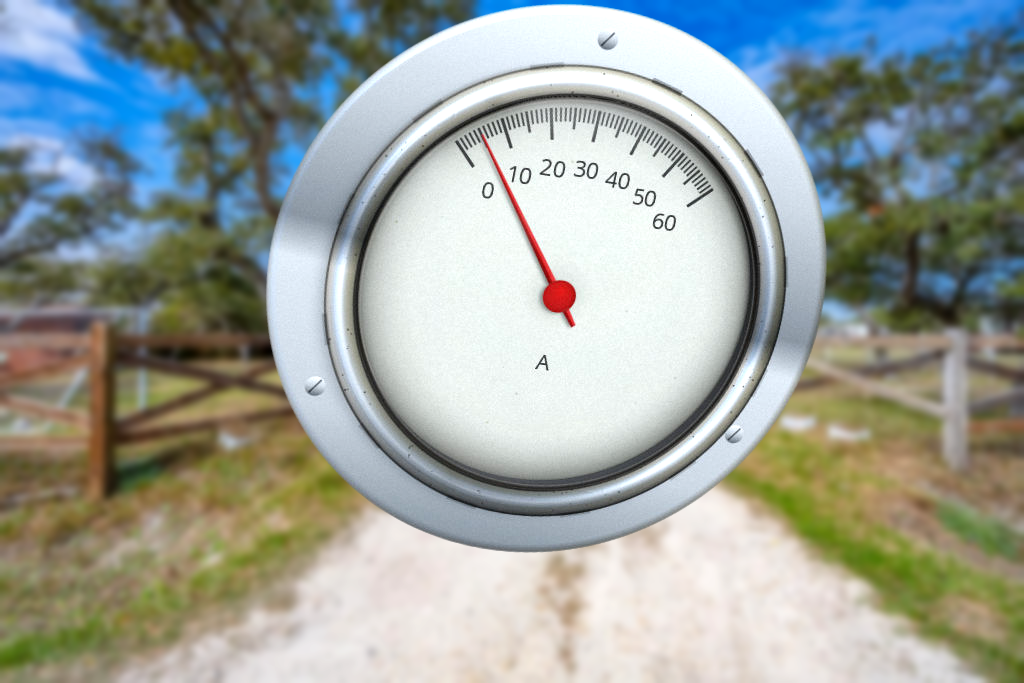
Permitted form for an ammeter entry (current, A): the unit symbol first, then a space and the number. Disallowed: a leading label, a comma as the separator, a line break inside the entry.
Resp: A 5
